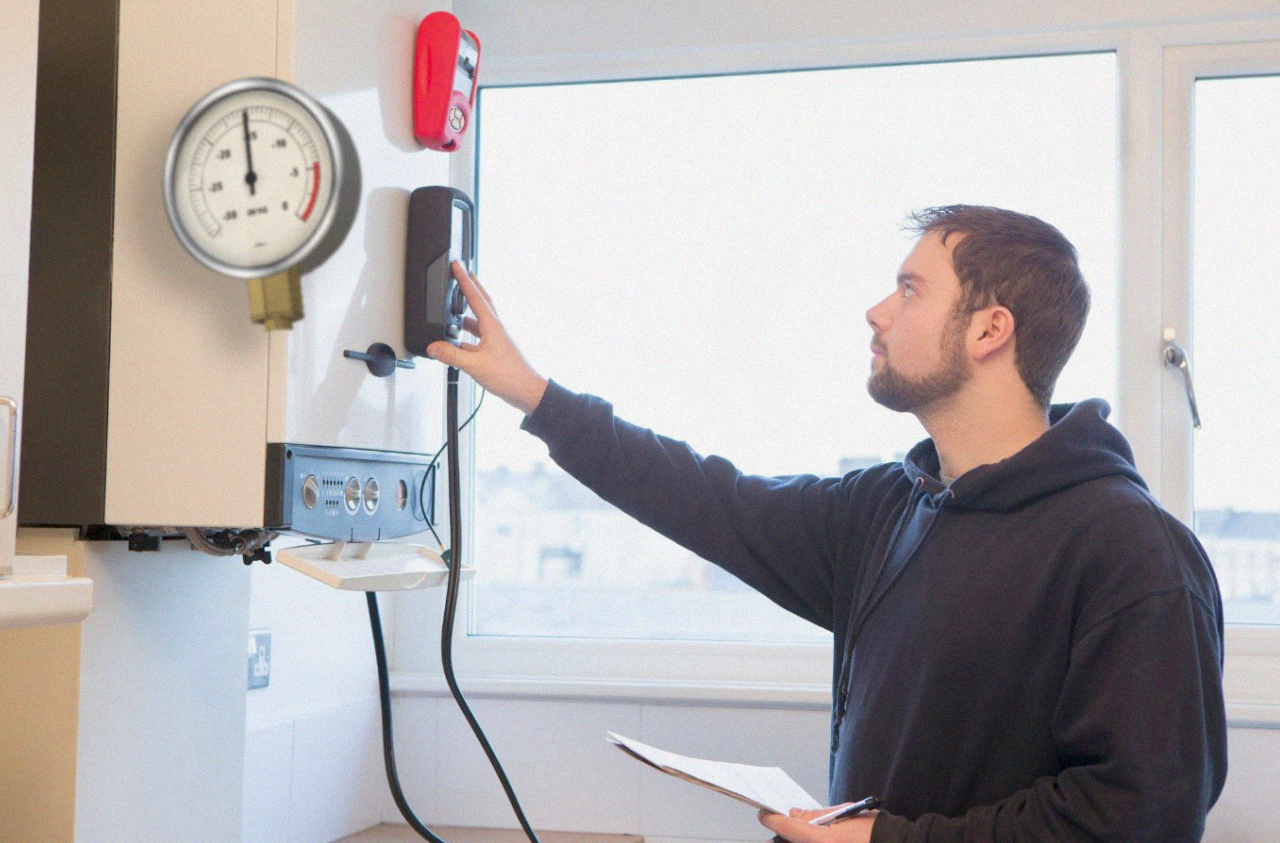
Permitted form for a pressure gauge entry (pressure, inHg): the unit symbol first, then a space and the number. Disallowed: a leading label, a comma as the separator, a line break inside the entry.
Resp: inHg -15
